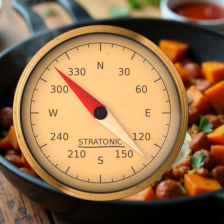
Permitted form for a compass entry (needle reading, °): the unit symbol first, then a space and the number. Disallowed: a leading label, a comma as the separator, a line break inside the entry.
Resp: ° 315
